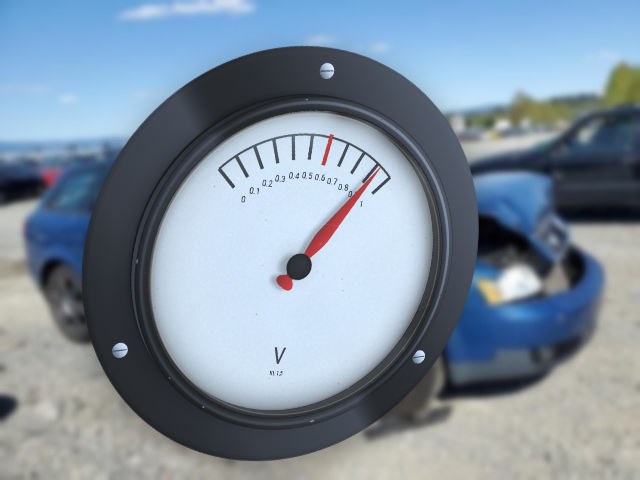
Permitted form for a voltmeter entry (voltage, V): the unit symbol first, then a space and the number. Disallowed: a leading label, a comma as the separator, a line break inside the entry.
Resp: V 0.9
